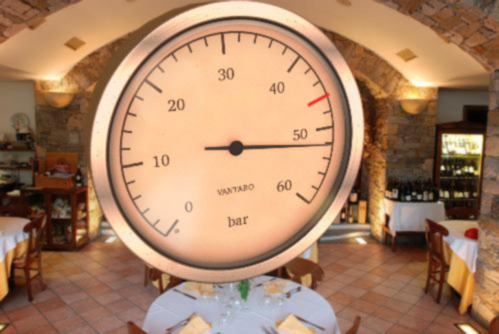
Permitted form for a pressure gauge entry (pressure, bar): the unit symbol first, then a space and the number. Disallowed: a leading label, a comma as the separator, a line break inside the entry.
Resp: bar 52
